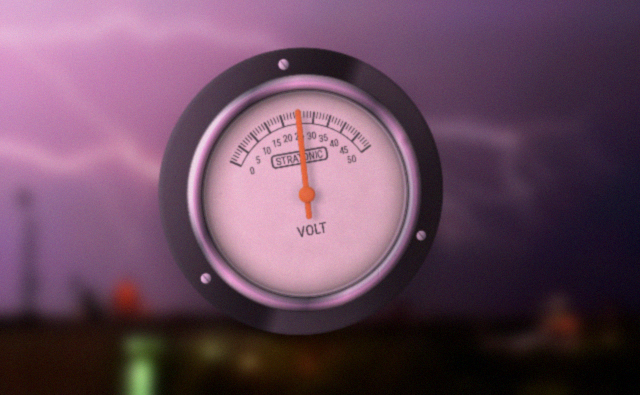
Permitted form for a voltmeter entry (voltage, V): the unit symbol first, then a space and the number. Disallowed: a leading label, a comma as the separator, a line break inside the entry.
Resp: V 25
